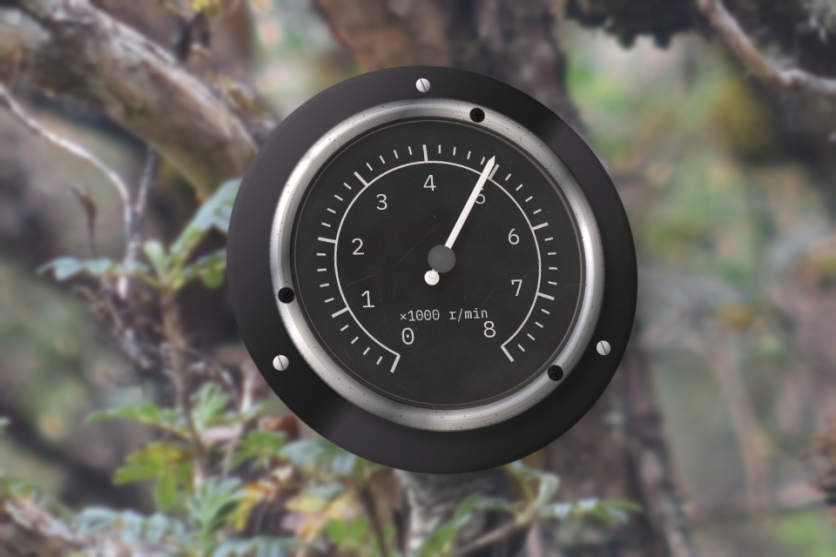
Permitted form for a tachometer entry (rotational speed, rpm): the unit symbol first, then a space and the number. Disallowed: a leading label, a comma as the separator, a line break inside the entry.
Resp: rpm 4900
